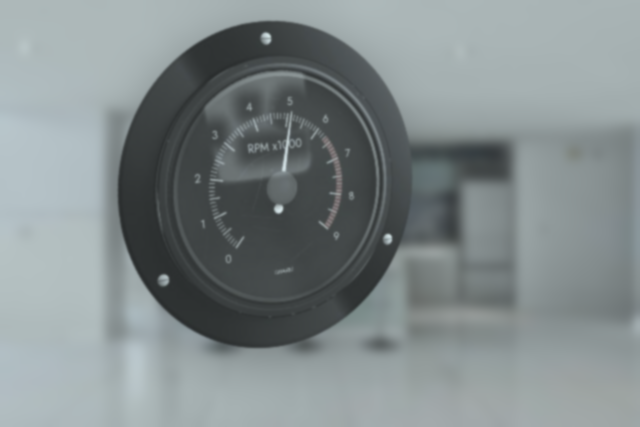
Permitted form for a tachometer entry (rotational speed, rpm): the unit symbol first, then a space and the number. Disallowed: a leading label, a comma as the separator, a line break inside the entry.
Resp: rpm 5000
